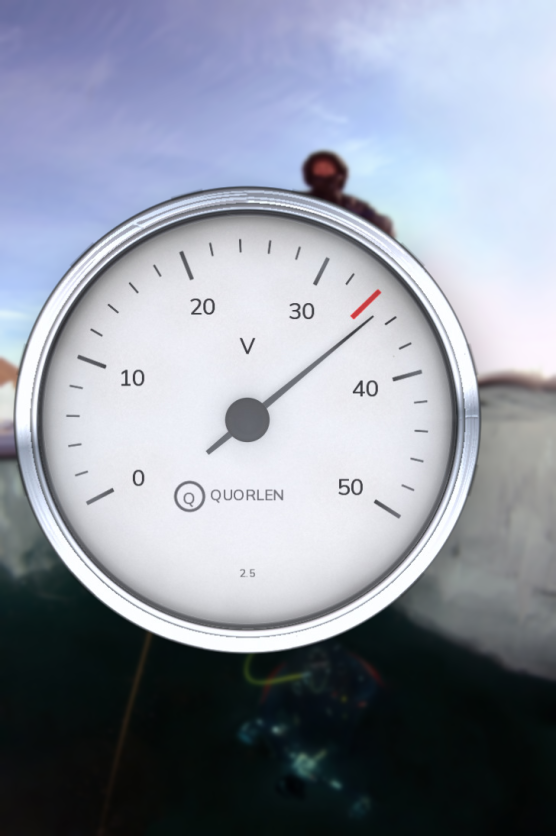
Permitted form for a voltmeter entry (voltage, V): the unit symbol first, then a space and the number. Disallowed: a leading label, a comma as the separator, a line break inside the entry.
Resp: V 35
